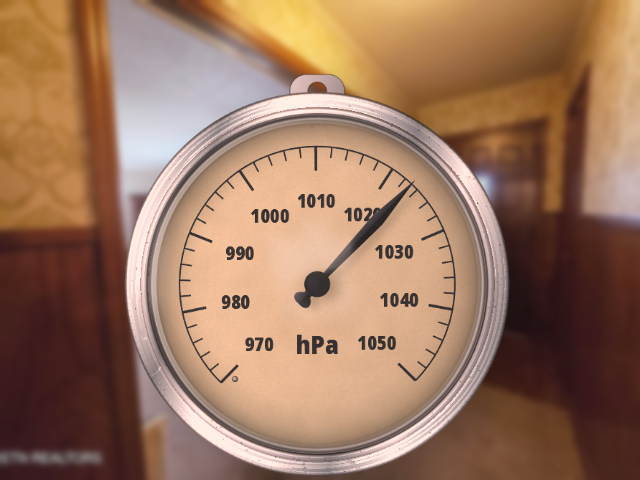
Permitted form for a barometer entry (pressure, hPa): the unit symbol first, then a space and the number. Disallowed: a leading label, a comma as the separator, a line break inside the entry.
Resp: hPa 1023
